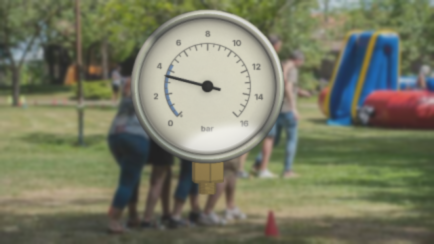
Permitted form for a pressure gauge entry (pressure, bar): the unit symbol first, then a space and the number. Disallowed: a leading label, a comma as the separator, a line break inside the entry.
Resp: bar 3.5
